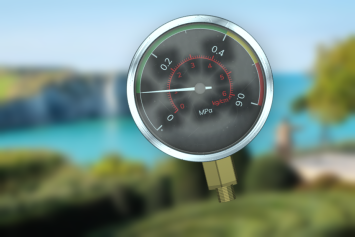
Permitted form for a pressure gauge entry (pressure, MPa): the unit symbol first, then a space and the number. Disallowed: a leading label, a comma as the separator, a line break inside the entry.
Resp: MPa 0.1
